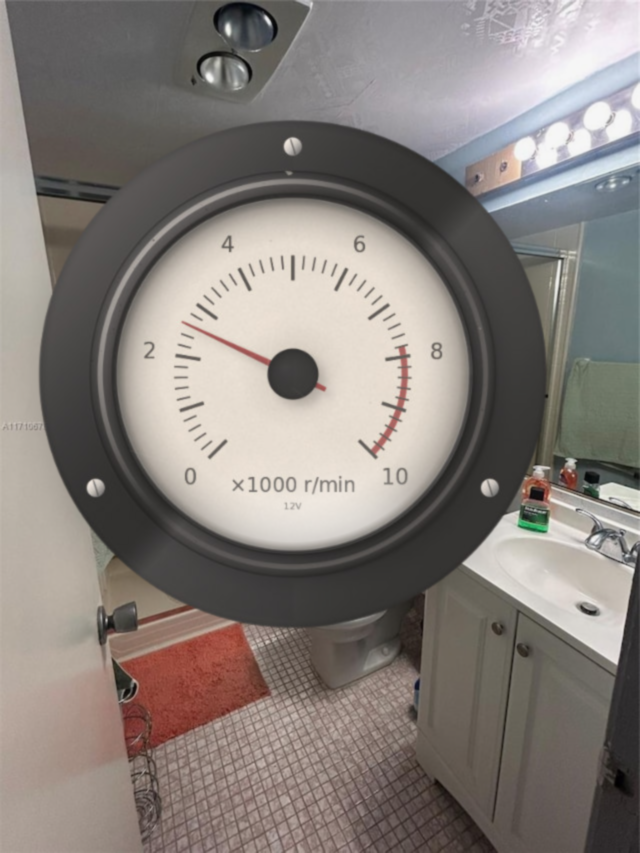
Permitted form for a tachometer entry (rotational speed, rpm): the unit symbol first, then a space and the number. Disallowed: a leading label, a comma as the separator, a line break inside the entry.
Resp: rpm 2600
